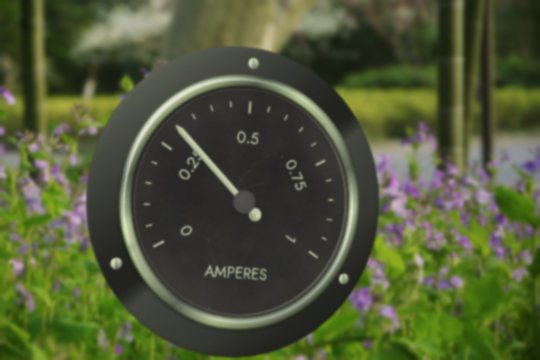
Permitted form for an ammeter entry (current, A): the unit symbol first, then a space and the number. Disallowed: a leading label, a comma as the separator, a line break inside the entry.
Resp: A 0.3
